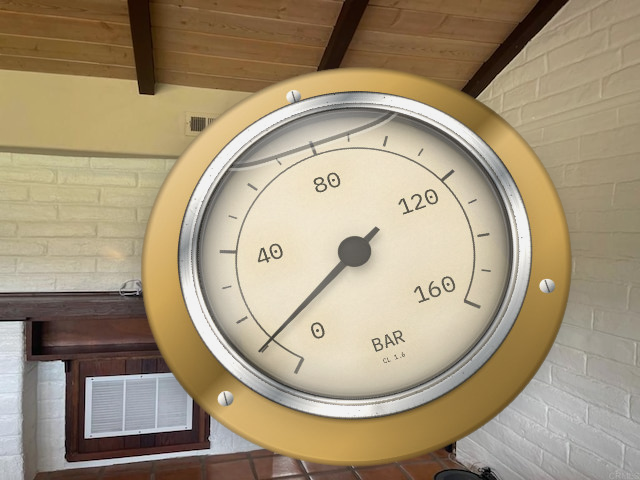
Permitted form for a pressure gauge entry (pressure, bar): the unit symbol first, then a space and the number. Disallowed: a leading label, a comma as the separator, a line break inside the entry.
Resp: bar 10
